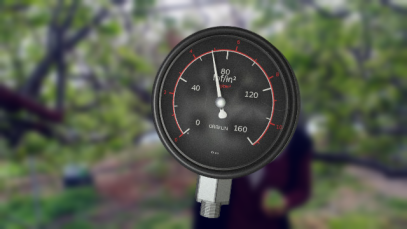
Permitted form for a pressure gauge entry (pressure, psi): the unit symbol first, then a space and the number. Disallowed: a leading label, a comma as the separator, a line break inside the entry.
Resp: psi 70
